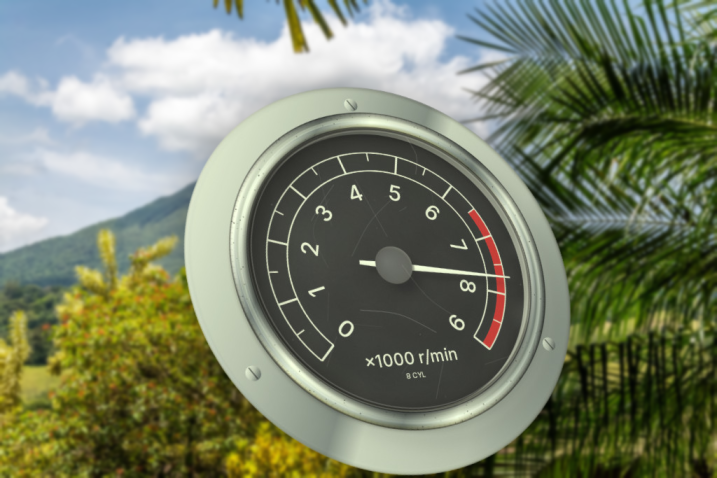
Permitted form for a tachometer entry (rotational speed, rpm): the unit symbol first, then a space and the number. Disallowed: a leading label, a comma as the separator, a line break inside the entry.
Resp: rpm 7750
